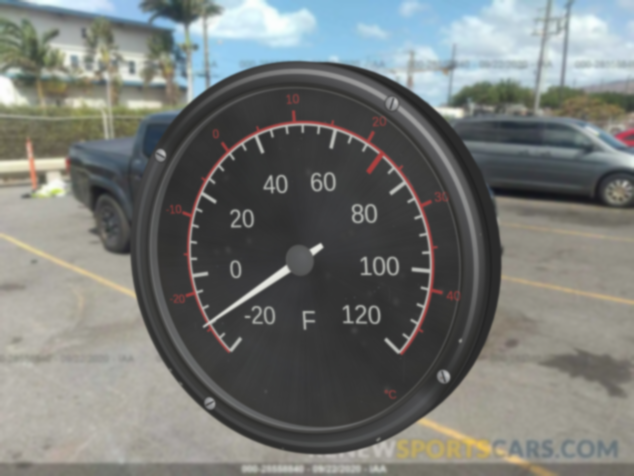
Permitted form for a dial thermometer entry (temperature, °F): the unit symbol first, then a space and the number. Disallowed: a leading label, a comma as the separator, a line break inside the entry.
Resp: °F -12
